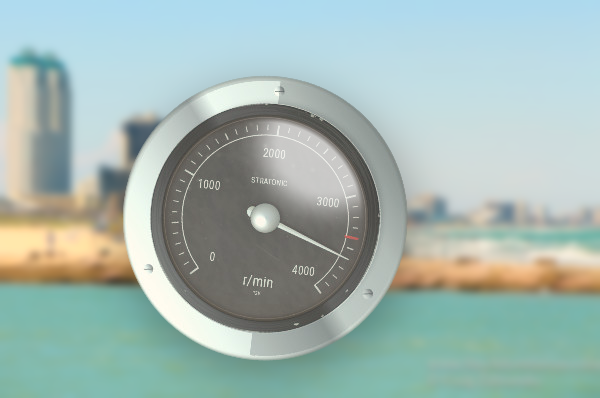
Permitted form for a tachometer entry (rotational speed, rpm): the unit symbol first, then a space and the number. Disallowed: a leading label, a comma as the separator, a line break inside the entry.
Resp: rpm 3600
